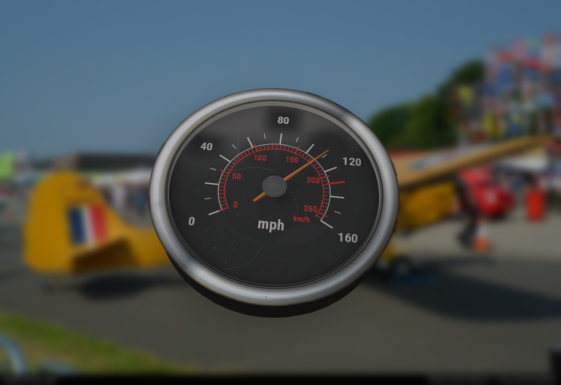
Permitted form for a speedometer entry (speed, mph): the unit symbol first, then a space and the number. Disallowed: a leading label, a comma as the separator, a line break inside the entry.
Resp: mph 110
